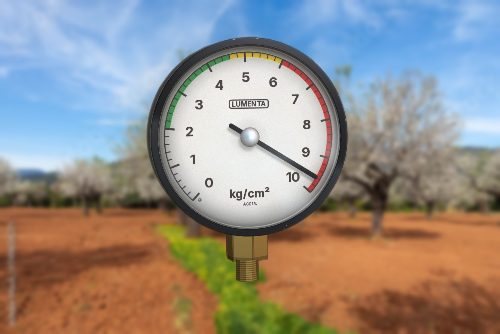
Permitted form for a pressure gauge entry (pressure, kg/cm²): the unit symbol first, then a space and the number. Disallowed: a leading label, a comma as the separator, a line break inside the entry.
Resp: kg/cm² 9.6
